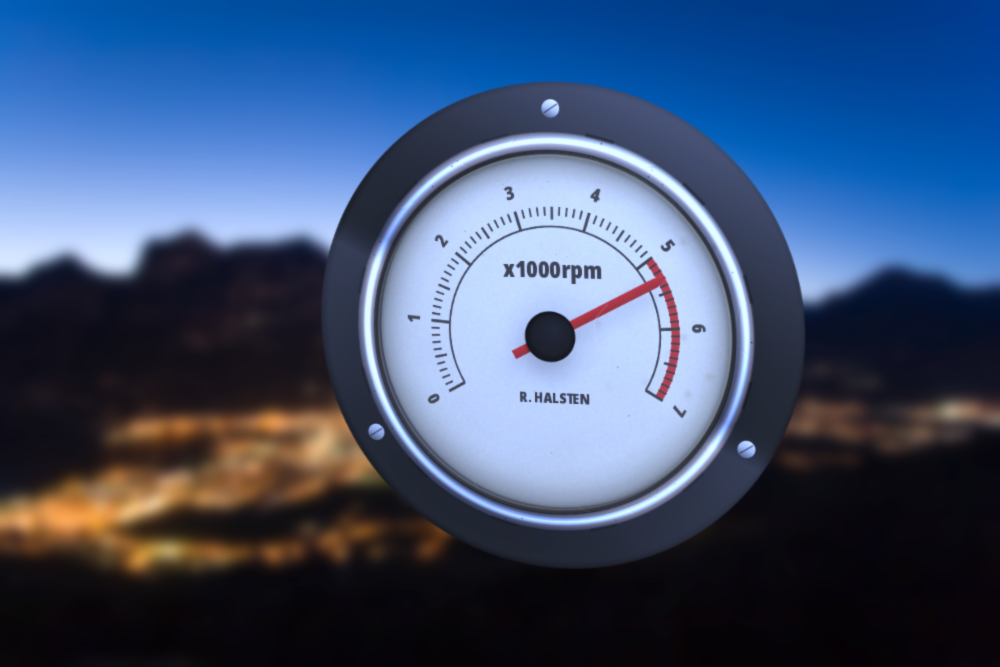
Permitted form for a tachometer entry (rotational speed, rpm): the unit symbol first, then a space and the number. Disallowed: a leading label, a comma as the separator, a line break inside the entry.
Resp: rpm 5300
